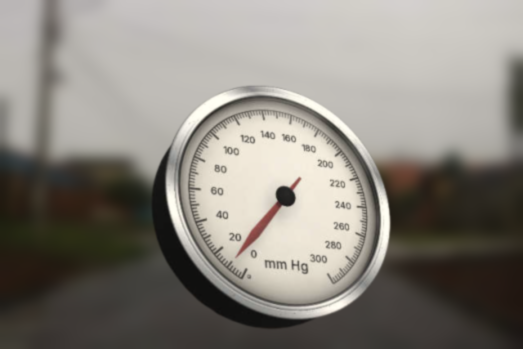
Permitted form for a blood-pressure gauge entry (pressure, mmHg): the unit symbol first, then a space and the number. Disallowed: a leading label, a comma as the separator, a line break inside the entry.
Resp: mmHg 10
